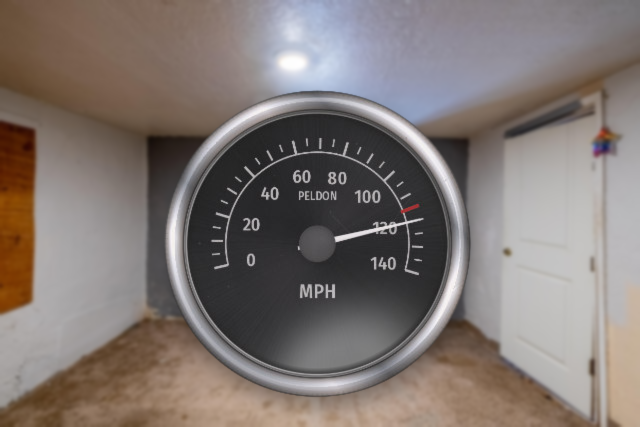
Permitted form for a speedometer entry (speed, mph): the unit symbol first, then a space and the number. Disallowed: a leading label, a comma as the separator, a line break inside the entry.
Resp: mph 120
